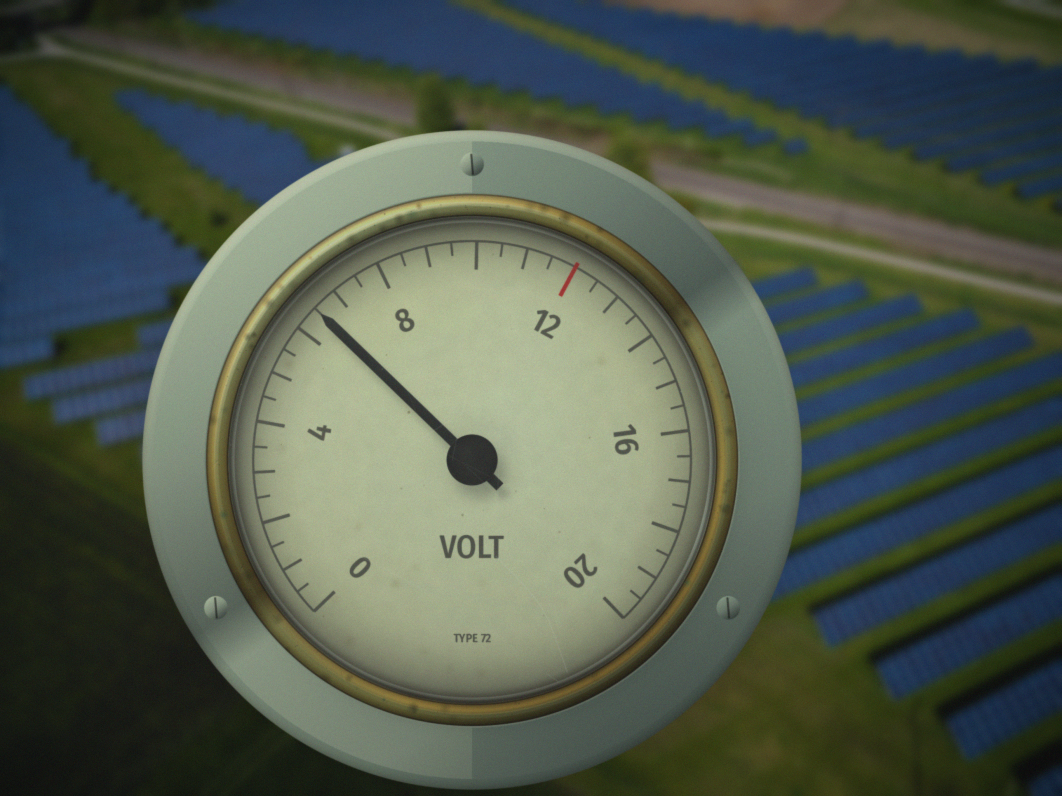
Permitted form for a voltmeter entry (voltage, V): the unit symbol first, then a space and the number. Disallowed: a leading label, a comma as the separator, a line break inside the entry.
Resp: V 6.5
